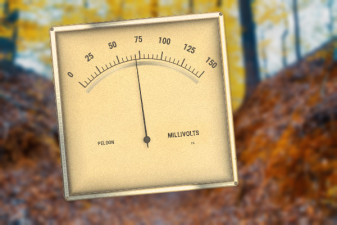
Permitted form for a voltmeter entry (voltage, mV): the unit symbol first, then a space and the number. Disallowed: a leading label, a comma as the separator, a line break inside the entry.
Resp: mV 70
